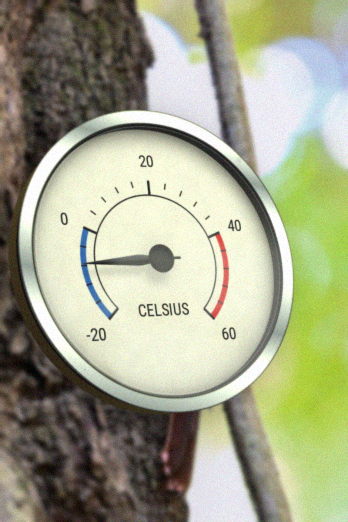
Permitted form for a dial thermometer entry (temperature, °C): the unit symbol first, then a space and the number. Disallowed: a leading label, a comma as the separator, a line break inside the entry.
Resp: °C -8
